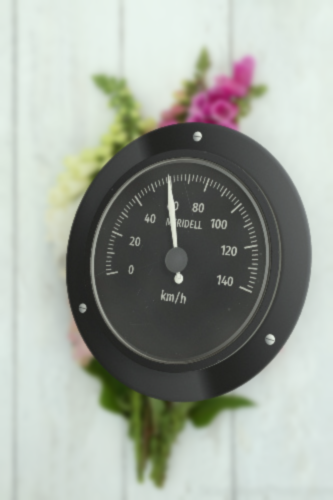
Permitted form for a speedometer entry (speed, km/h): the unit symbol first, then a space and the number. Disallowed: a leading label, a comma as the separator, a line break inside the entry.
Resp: km/h 60
